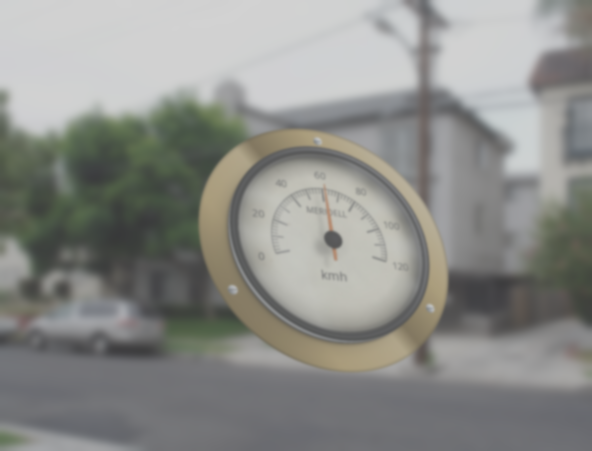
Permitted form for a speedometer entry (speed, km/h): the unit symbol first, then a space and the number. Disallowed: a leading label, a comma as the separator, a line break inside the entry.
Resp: km/h 60
